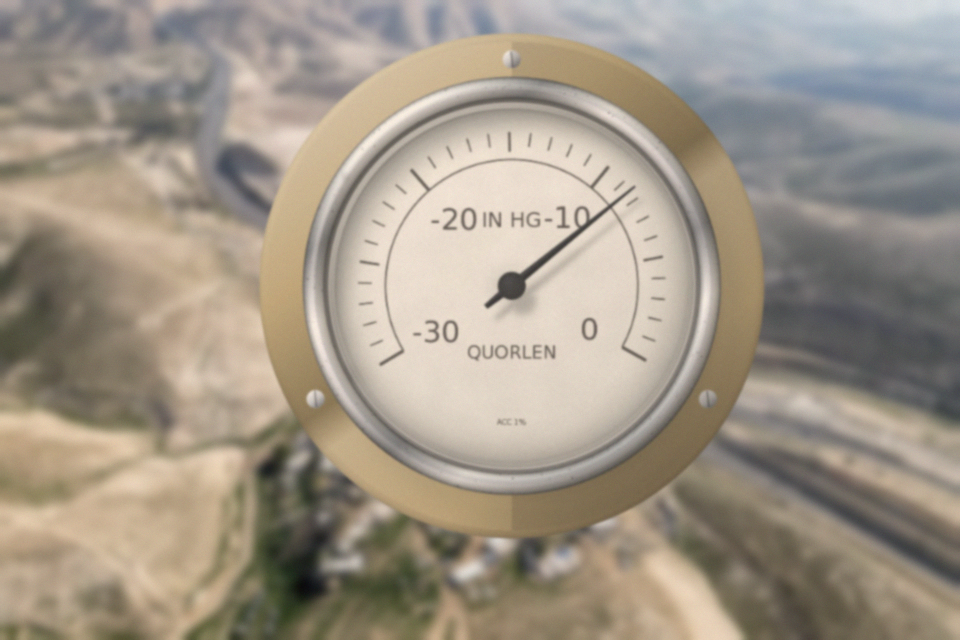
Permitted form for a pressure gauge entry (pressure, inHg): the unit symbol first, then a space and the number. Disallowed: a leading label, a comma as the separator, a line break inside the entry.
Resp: inHg -8.5
